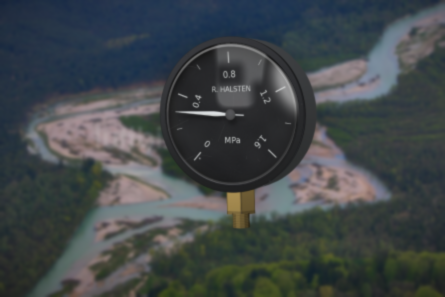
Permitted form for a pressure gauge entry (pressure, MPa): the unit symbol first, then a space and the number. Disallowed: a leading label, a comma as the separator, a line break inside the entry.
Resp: MPa 0.3
